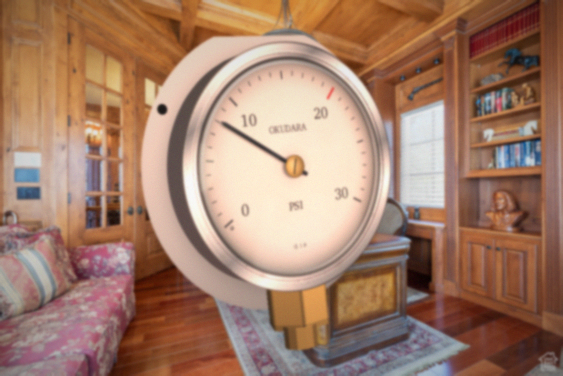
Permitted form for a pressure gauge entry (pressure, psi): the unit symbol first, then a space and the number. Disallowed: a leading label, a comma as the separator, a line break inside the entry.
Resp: psi 8
